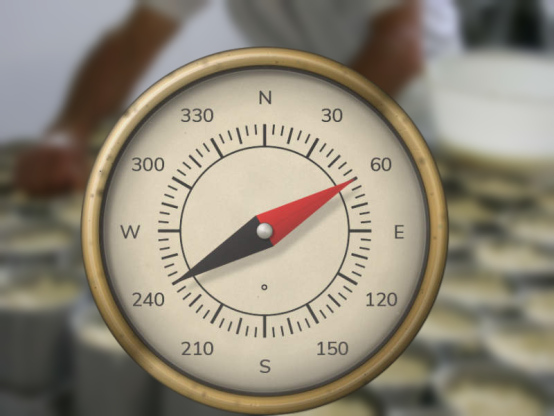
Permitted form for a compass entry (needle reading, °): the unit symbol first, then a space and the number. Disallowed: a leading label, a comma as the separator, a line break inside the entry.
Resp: ° 60
